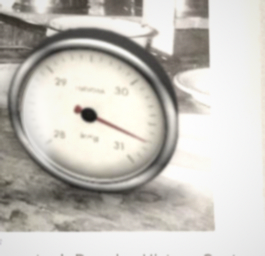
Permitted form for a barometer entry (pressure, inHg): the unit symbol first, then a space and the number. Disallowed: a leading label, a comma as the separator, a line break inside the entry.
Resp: inHg 30.7
